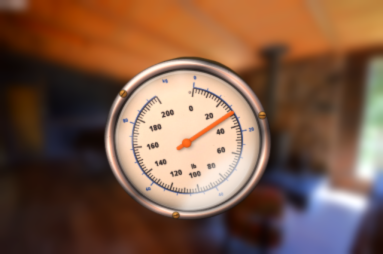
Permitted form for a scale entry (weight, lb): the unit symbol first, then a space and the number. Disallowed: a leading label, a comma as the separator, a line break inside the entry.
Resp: lb 30
